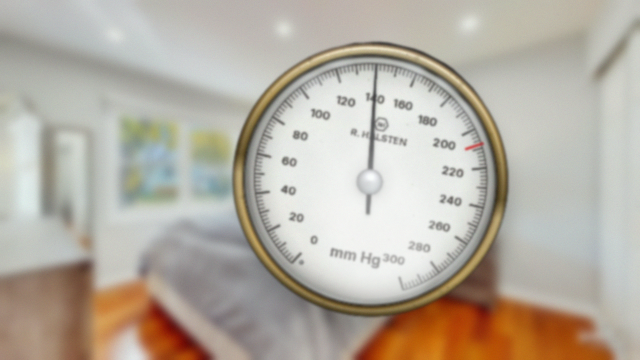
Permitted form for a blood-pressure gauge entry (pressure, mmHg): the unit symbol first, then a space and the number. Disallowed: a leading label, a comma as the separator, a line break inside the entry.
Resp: mmHg 140
